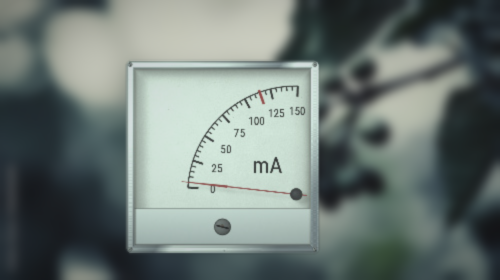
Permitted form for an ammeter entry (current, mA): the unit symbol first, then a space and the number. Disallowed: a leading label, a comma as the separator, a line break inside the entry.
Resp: mA 5
